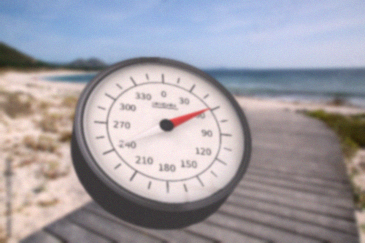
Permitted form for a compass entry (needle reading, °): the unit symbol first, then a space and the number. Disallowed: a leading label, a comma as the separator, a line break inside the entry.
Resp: ° 60
